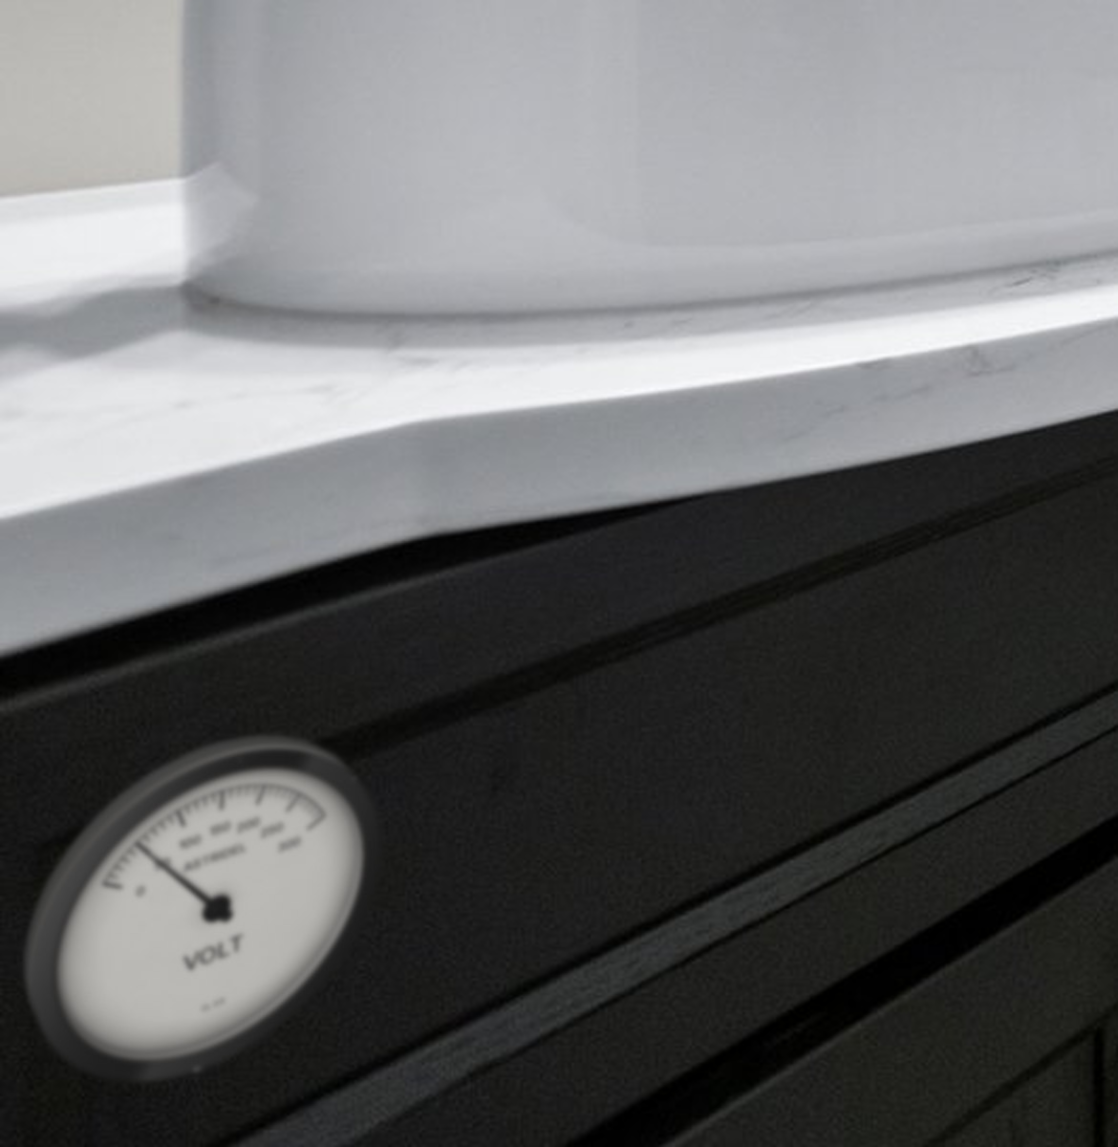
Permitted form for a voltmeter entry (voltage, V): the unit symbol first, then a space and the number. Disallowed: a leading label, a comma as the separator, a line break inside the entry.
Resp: V 50
